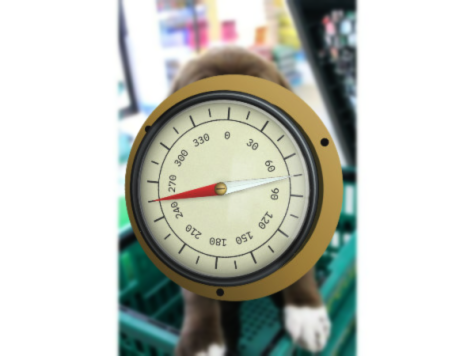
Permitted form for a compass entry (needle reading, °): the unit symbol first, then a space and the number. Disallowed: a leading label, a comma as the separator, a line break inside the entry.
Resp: ° 255
